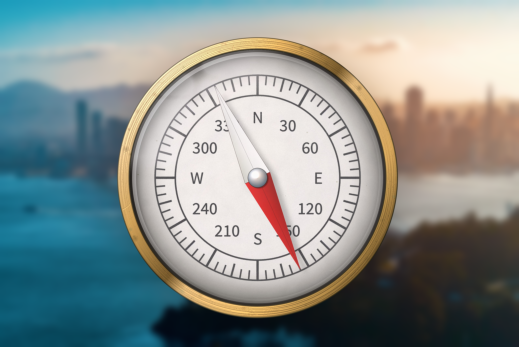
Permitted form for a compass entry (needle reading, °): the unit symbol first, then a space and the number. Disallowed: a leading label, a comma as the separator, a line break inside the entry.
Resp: ° 155
